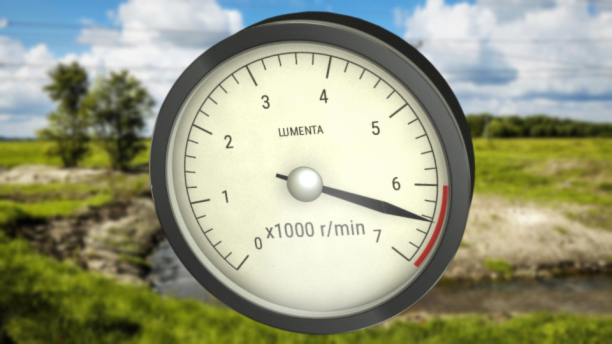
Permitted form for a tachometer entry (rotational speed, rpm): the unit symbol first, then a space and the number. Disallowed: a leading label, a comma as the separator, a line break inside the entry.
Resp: rpm 6400
